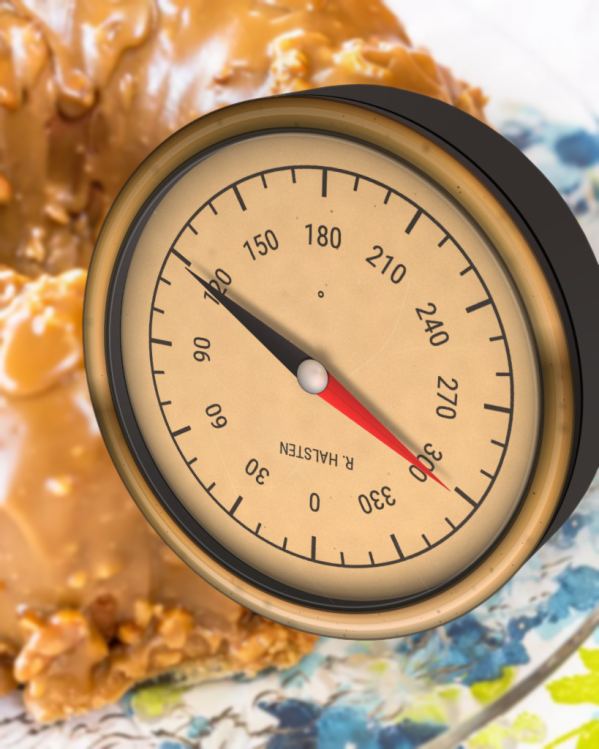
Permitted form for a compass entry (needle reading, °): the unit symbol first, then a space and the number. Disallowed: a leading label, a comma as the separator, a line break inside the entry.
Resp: ° 300
